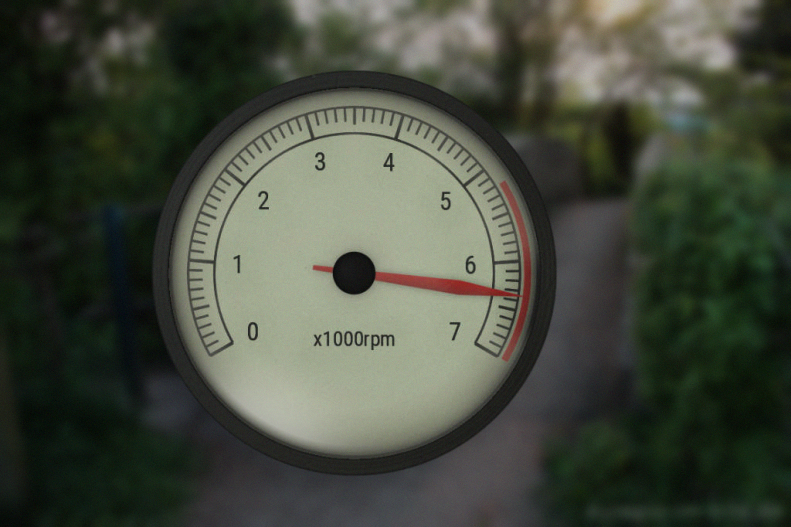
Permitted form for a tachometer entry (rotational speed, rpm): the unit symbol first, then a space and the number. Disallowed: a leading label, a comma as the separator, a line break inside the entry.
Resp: rpm 6350
